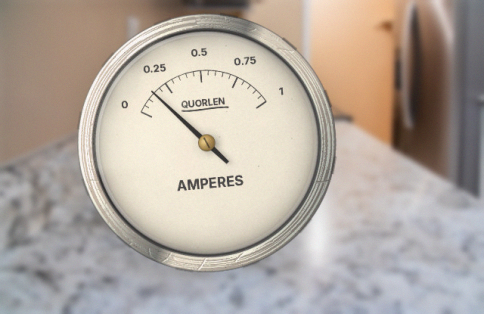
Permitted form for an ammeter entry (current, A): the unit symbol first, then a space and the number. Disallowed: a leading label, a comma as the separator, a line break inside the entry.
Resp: A 0.15
